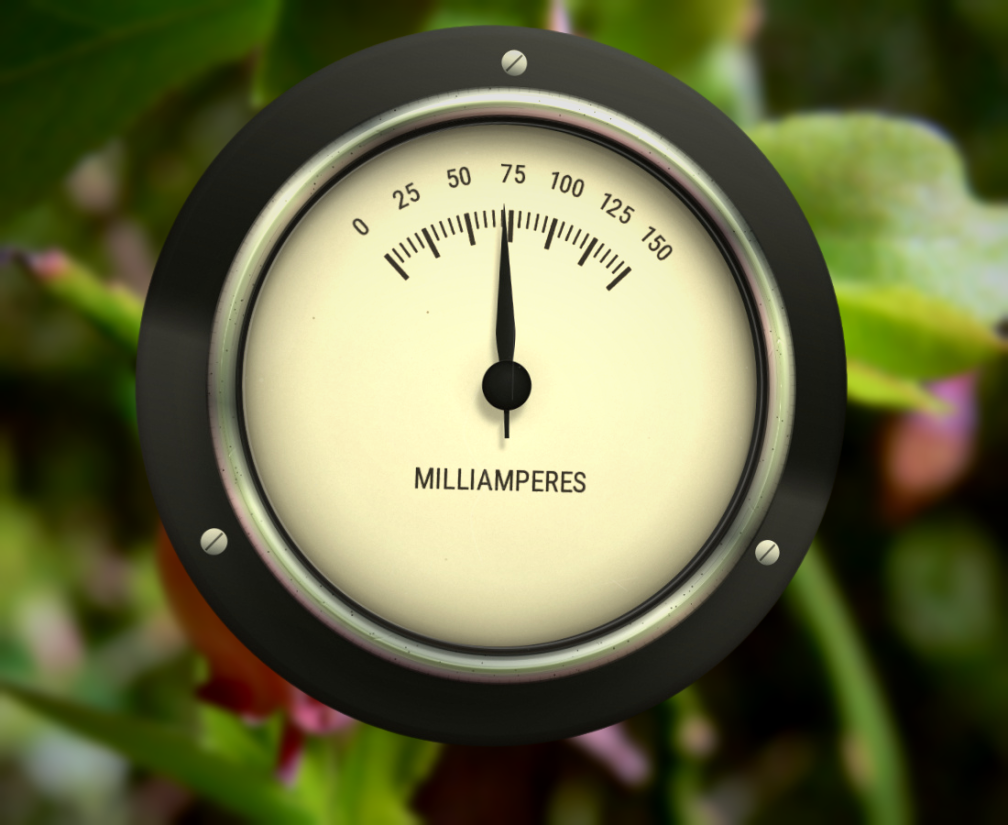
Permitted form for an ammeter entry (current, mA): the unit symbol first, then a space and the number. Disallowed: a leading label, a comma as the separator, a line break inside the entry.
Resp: mA 70
